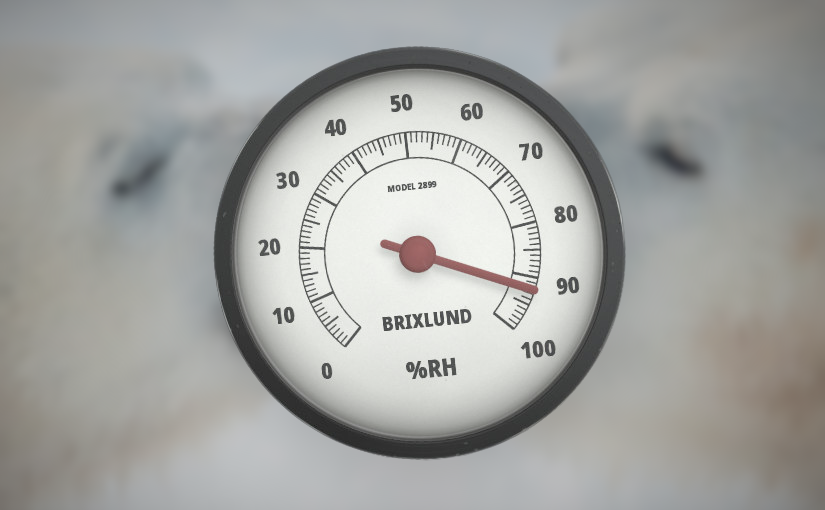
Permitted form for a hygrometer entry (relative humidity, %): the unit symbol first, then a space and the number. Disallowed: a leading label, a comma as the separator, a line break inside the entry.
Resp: % 92
